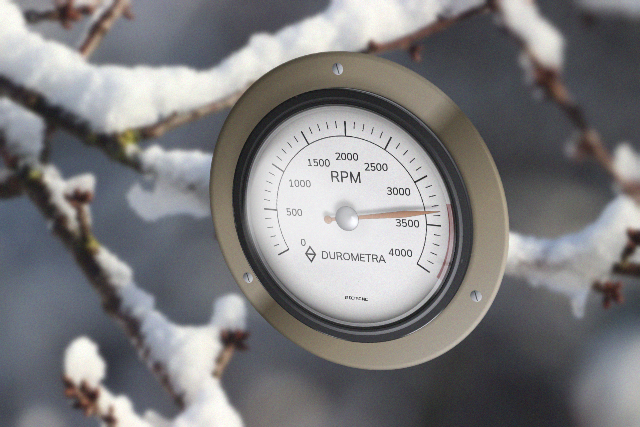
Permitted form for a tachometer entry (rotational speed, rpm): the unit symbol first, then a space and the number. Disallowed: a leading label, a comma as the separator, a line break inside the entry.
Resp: rpm 3350
